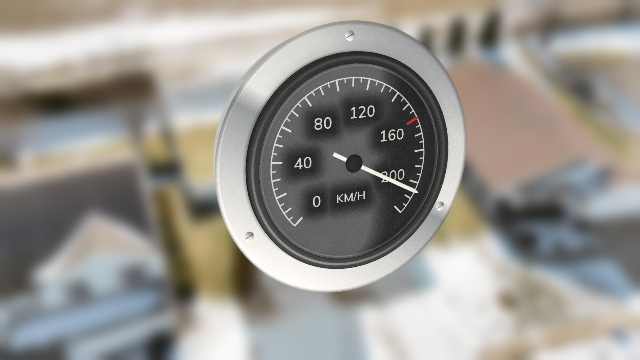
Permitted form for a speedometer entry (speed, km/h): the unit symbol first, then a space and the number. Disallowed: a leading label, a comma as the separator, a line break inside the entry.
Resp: km/h 205
